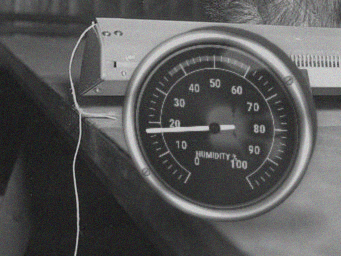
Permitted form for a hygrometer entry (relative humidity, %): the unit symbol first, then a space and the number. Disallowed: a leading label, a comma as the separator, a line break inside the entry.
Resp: % 18
